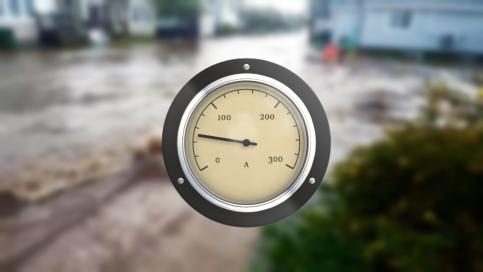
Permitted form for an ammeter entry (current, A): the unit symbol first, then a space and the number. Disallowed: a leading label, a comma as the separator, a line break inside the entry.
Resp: A 50
